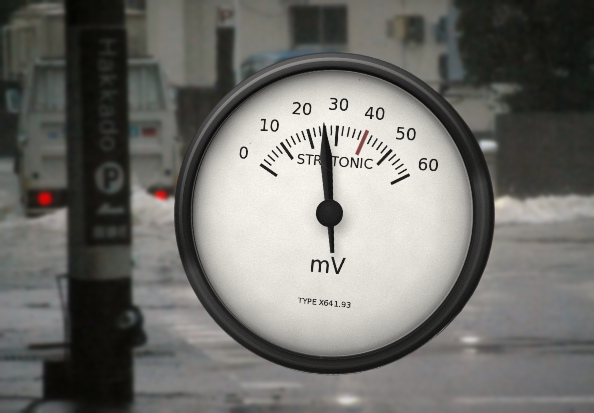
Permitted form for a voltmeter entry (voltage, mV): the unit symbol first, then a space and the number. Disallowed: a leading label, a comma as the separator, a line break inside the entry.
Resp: mV 26
